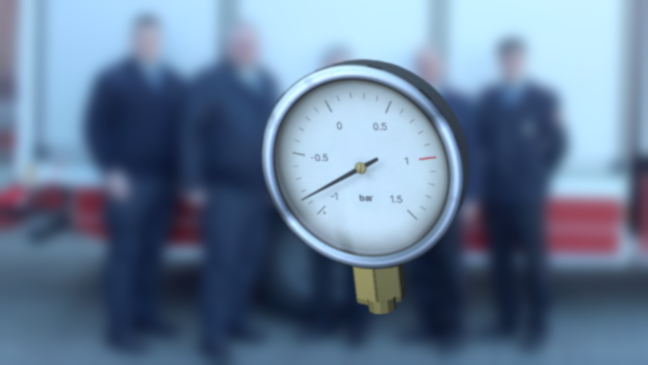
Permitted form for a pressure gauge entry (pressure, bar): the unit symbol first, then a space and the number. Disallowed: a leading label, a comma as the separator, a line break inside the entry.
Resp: bar -0.85
